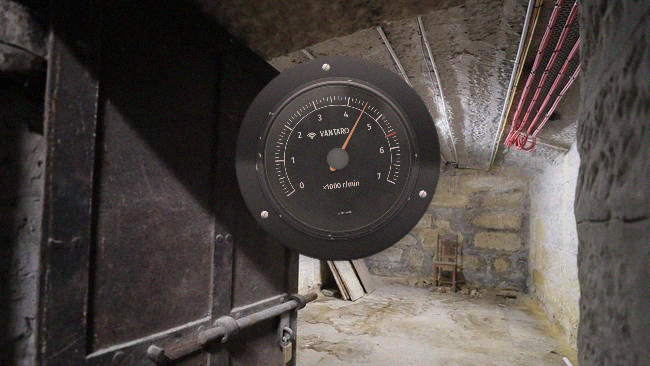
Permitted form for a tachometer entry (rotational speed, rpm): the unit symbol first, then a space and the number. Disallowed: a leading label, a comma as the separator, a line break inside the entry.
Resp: rpm 4500
